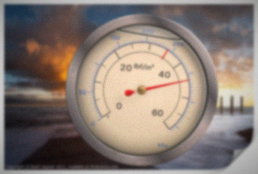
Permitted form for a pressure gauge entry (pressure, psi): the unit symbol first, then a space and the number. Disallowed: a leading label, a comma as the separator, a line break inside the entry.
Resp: psi 45
